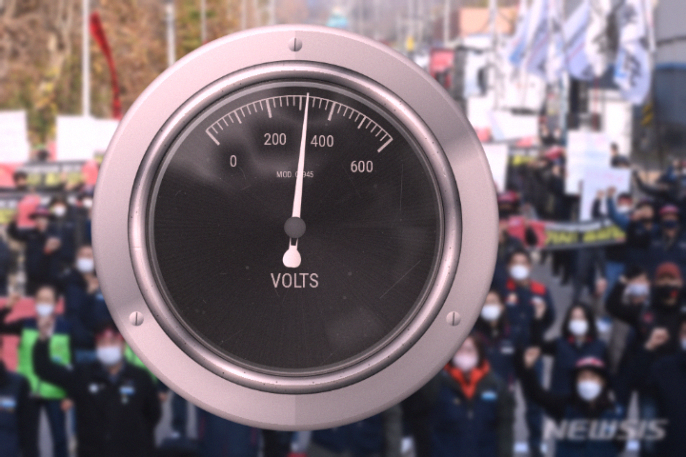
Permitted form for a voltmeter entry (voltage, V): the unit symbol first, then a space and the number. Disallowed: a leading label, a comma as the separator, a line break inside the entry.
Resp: V 320
